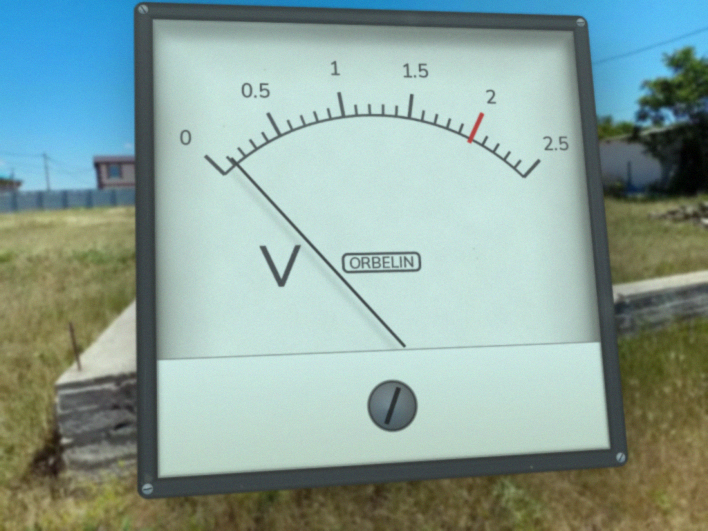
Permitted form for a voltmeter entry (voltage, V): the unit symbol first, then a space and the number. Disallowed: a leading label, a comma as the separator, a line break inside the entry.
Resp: V 0.1
